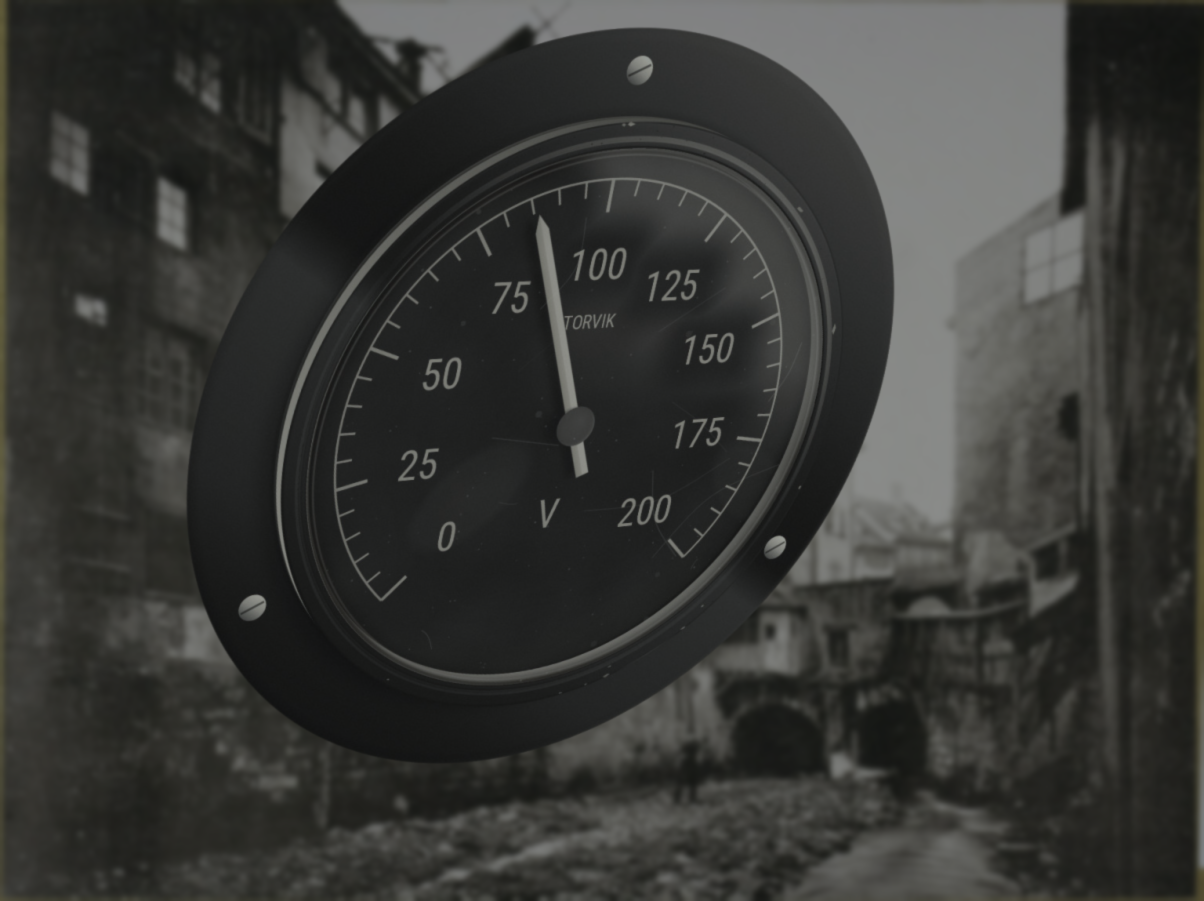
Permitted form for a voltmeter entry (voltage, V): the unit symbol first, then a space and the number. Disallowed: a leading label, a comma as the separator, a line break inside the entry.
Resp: V 85
